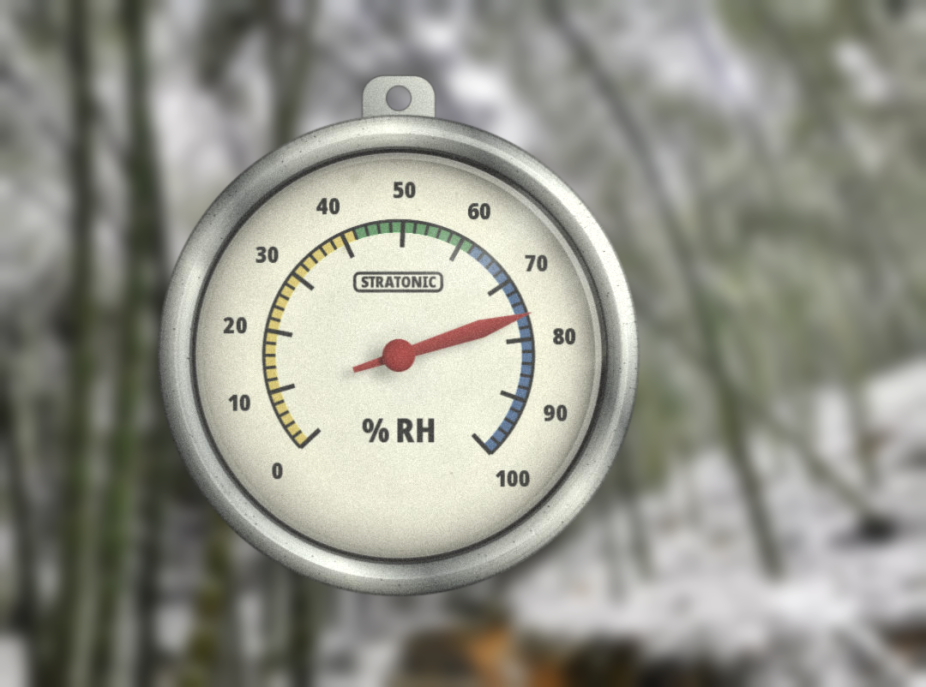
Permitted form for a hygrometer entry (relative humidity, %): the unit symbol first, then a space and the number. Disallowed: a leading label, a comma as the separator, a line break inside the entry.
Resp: % 76
